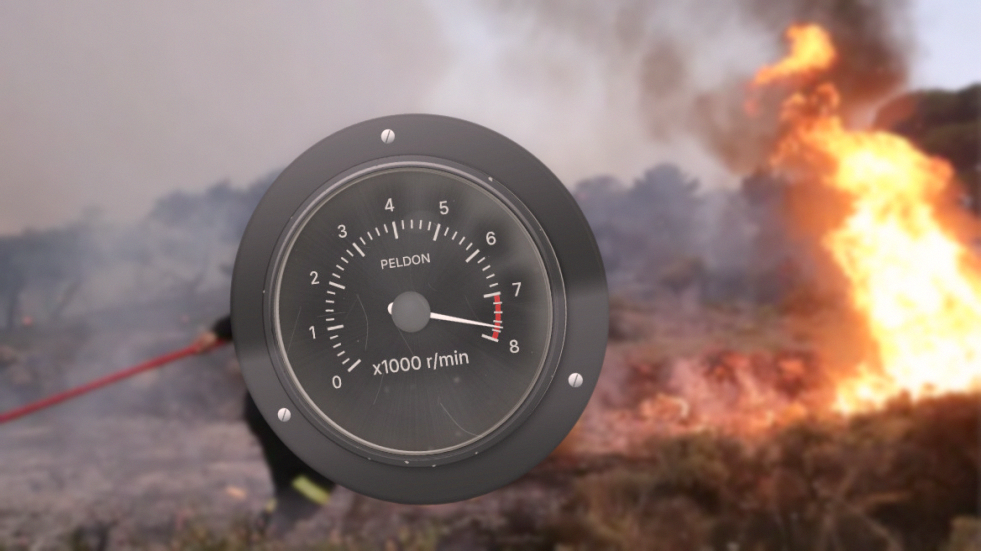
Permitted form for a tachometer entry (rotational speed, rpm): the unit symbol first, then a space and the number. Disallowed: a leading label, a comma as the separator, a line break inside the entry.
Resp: rpm 7700
